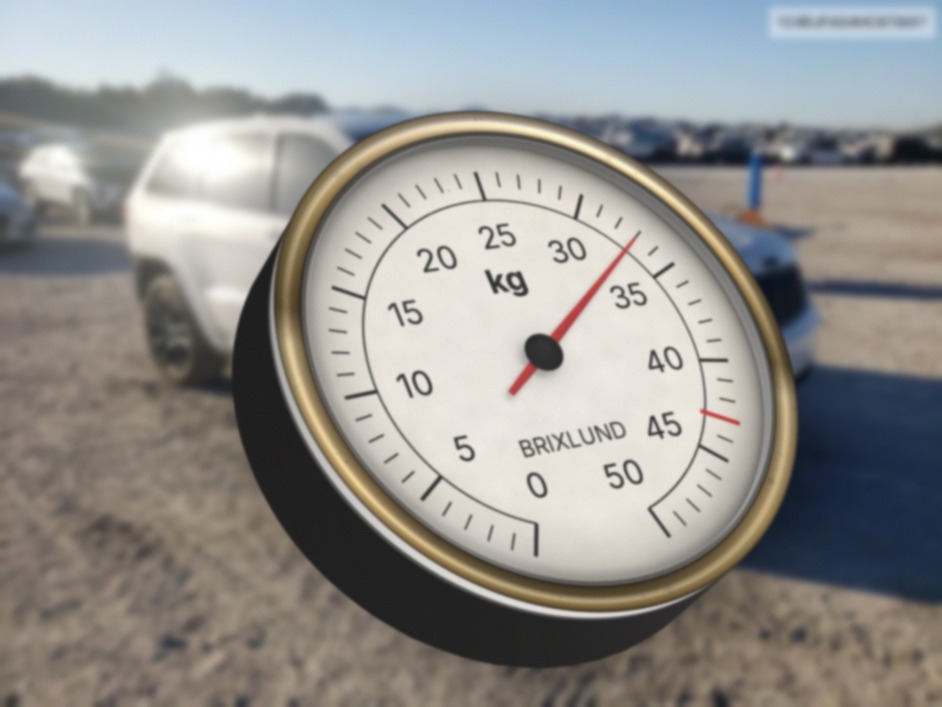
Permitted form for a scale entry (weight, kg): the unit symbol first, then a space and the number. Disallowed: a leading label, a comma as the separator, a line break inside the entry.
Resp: kg 33
